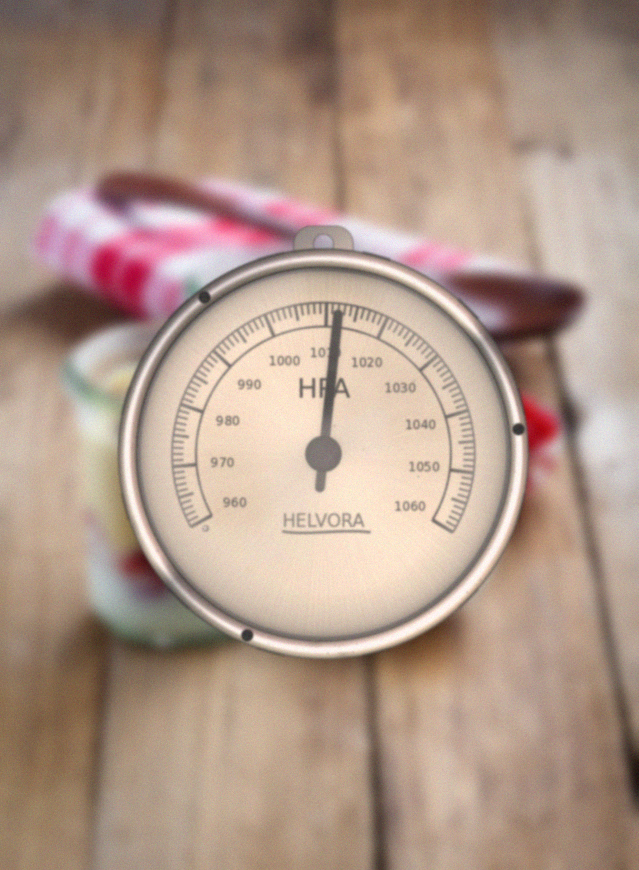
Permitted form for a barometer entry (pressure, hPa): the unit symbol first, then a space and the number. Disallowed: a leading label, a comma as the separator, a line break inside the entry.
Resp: hPa 1012
